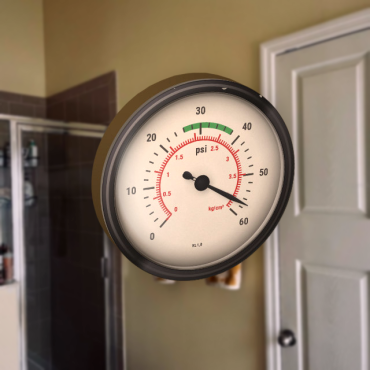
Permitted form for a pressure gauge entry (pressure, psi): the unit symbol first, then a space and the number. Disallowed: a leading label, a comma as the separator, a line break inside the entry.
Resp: psi 57
